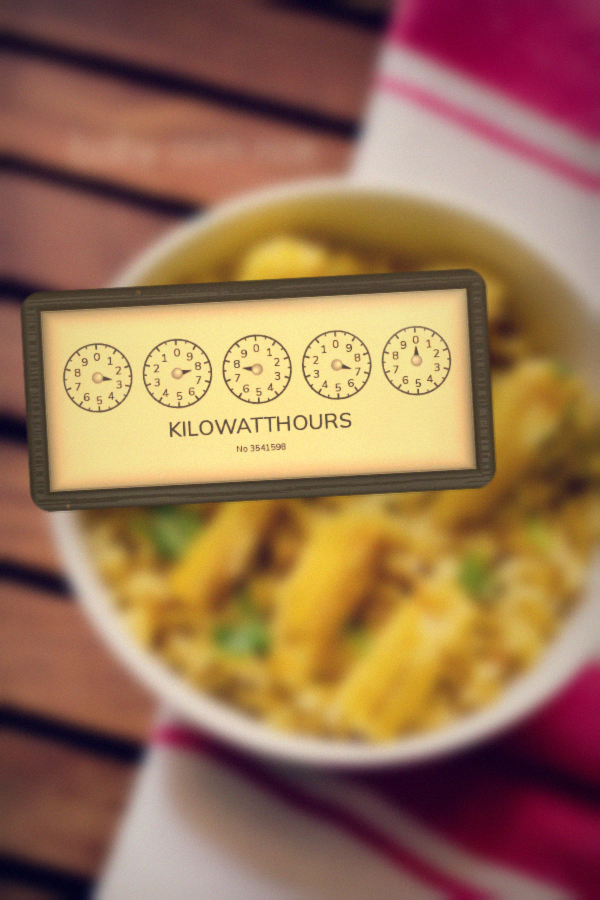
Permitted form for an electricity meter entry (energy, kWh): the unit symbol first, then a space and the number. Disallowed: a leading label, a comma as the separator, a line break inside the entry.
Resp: kWh 27770
